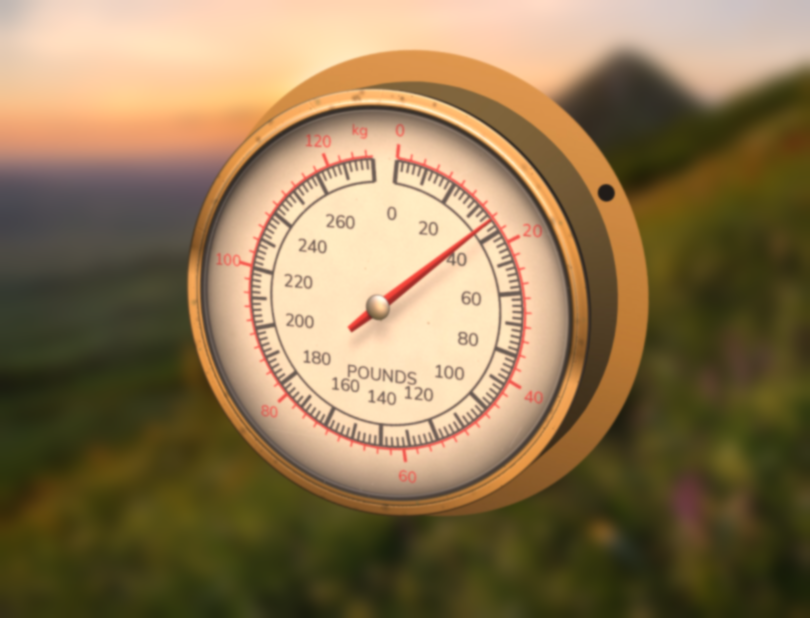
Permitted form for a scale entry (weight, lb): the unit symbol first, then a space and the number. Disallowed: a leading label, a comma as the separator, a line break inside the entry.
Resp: lb 36
